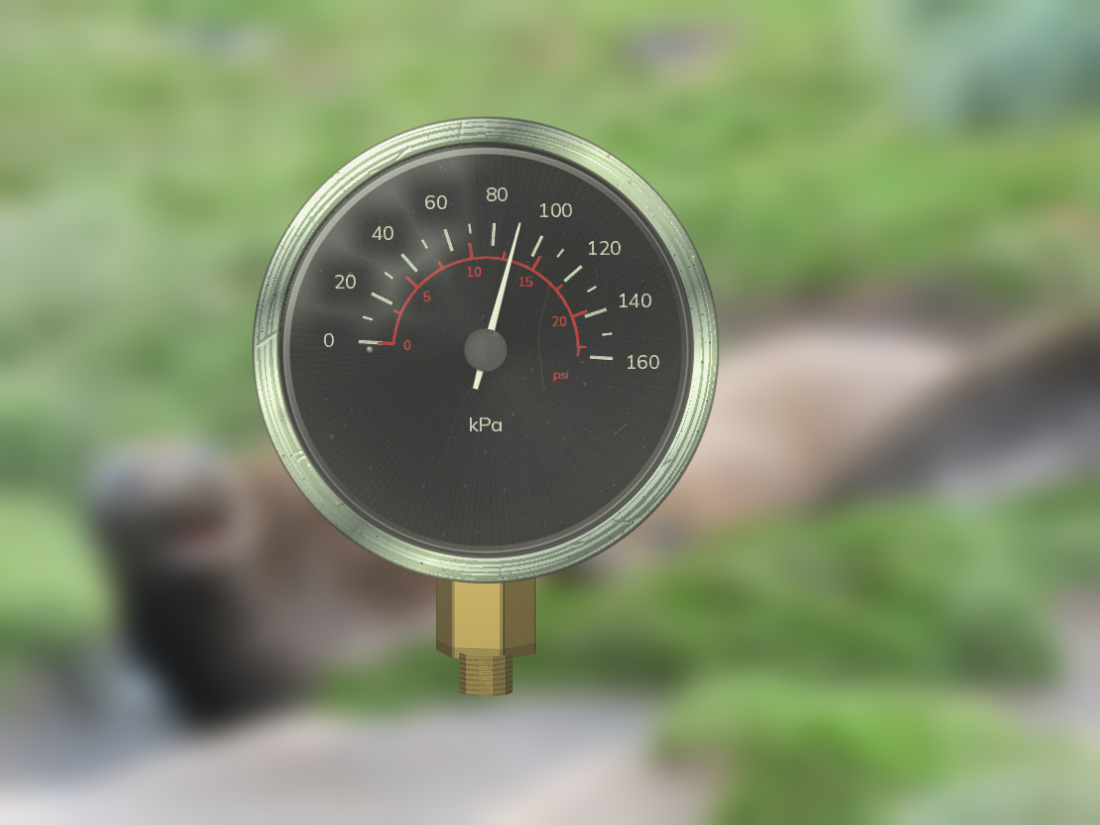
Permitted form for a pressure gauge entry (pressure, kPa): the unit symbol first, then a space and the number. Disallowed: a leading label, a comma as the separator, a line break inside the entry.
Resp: kPa 90
